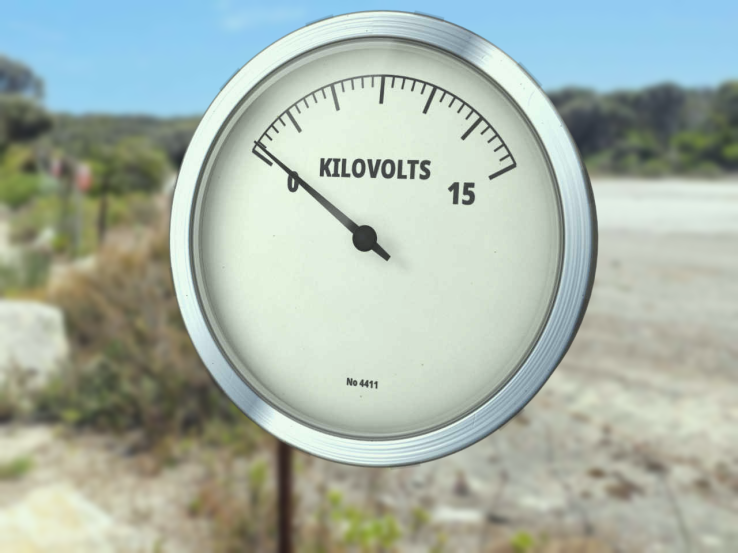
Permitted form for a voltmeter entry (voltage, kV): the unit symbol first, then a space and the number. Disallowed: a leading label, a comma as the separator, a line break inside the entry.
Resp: kV 0.5
